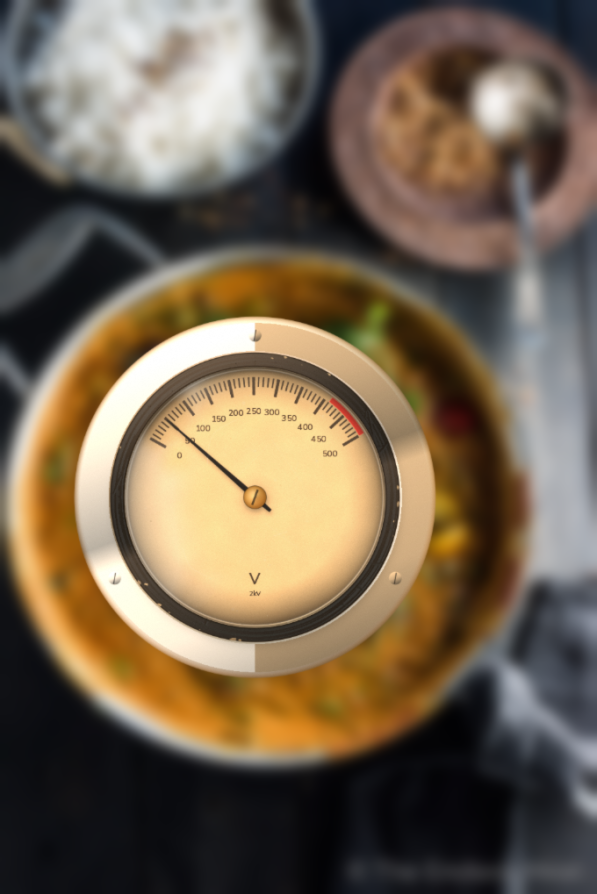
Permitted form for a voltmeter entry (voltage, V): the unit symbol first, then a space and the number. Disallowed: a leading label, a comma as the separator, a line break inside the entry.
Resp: V 50
